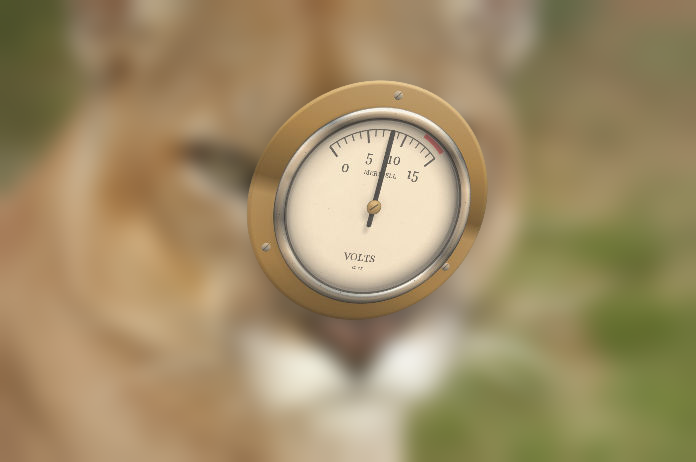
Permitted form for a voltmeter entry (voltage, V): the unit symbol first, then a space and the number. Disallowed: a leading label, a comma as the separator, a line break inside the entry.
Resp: V 8
